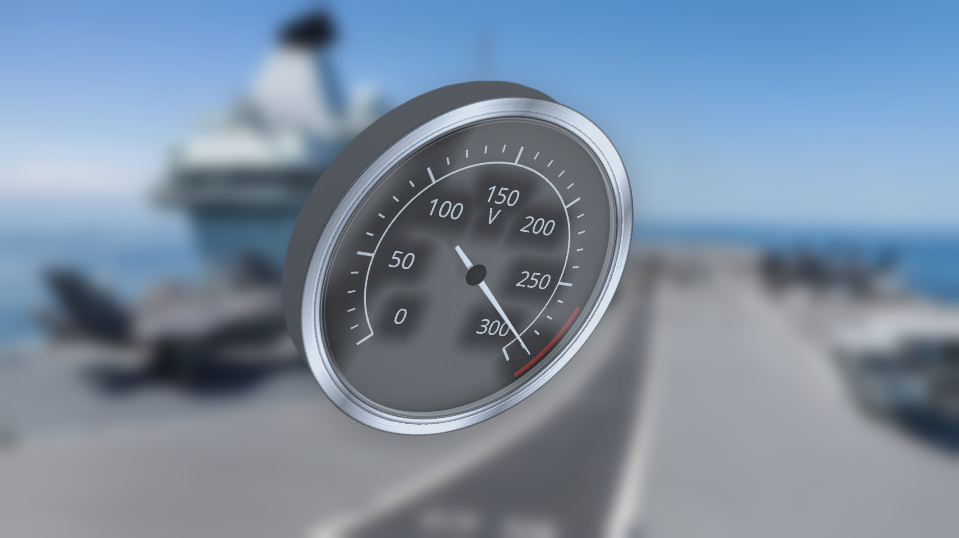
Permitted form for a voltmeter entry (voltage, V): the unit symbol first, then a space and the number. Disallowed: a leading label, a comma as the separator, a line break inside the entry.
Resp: V 290
